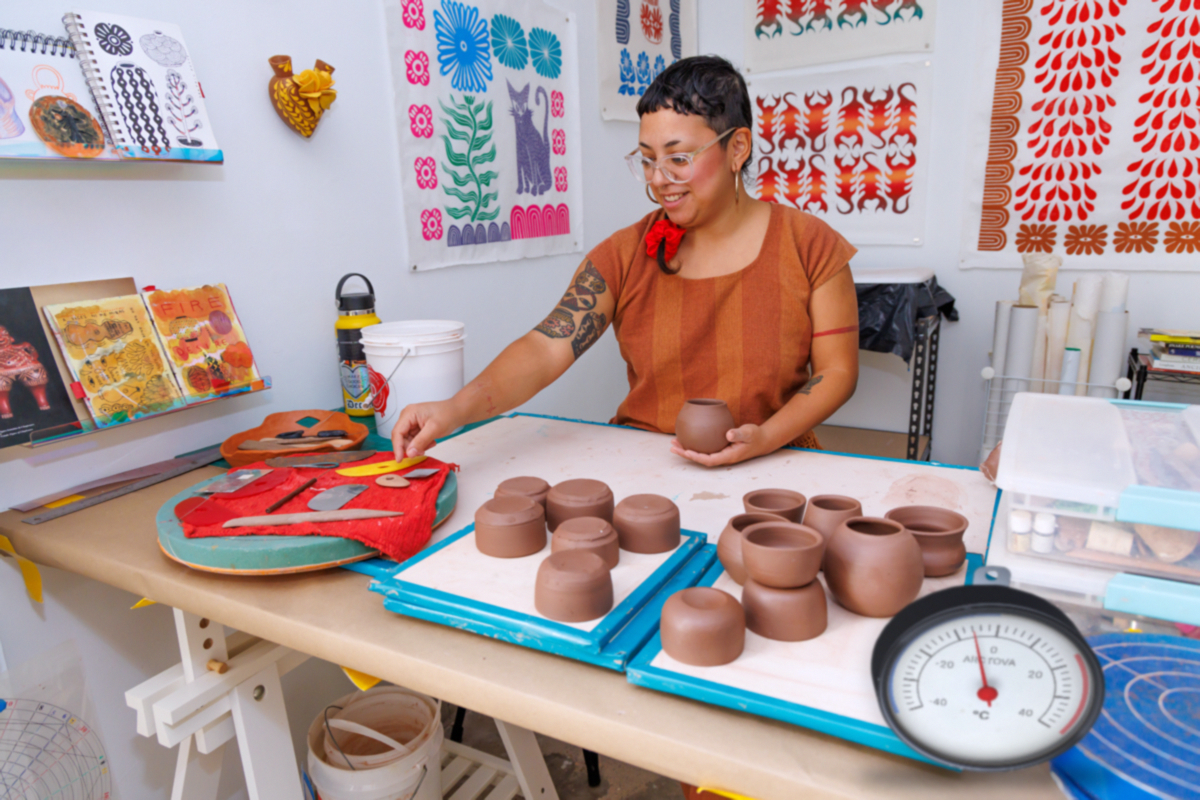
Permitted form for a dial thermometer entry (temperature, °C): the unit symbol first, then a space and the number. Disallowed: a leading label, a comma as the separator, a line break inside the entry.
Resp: °C -6
